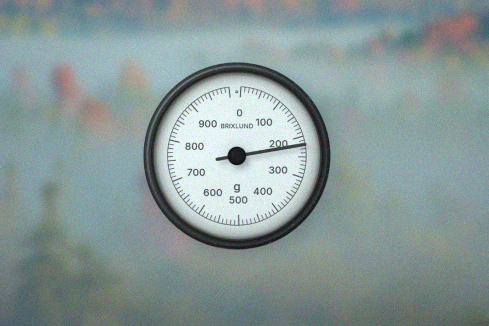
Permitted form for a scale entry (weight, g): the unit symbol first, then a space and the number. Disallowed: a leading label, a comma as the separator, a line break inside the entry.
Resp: g 220
